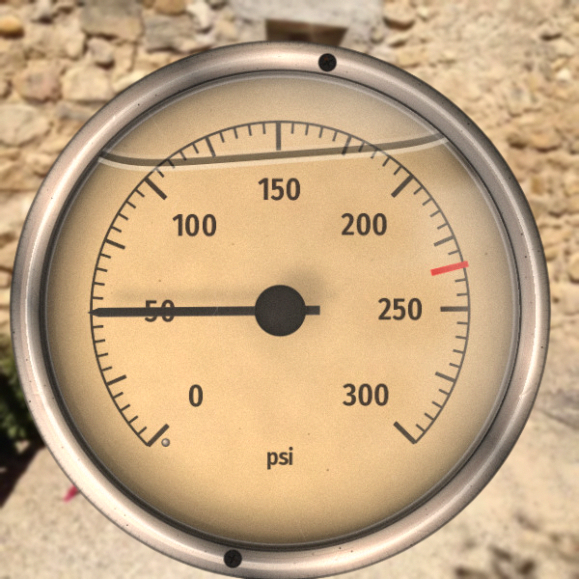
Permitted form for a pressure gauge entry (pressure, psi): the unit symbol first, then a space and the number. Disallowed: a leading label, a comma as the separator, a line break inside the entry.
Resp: psi 50
